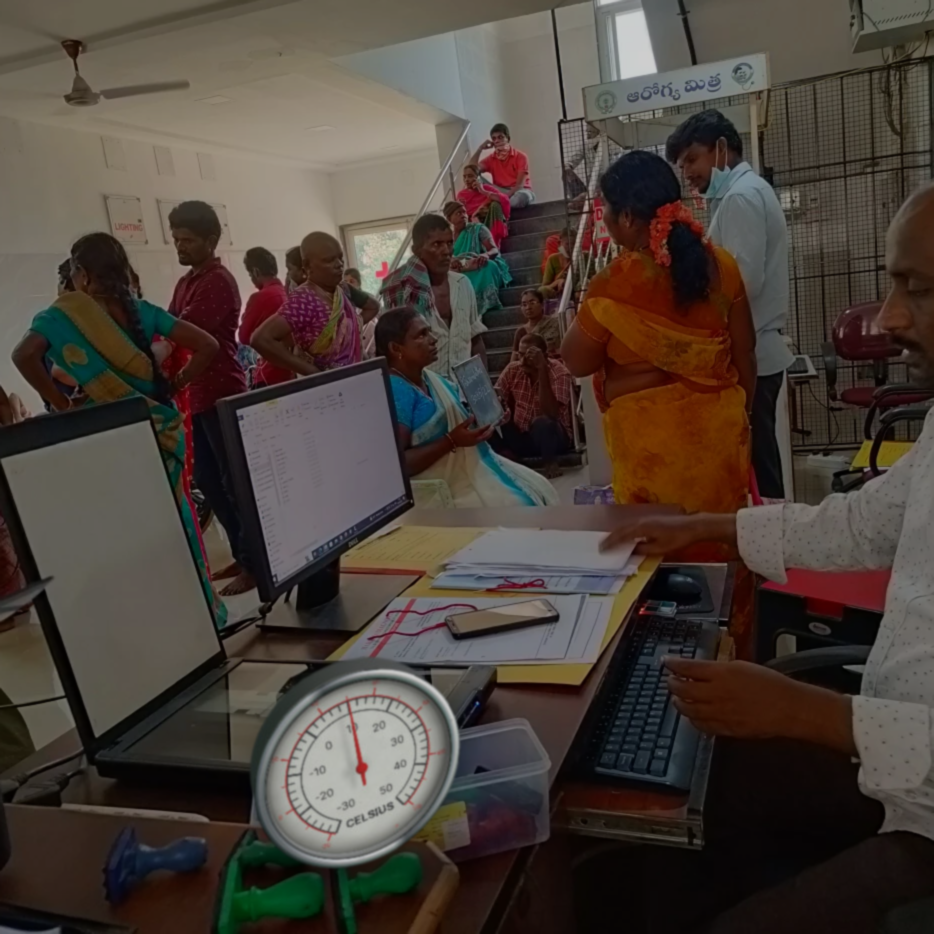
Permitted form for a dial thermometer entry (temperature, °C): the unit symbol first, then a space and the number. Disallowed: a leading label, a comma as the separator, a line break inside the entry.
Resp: °C 10
